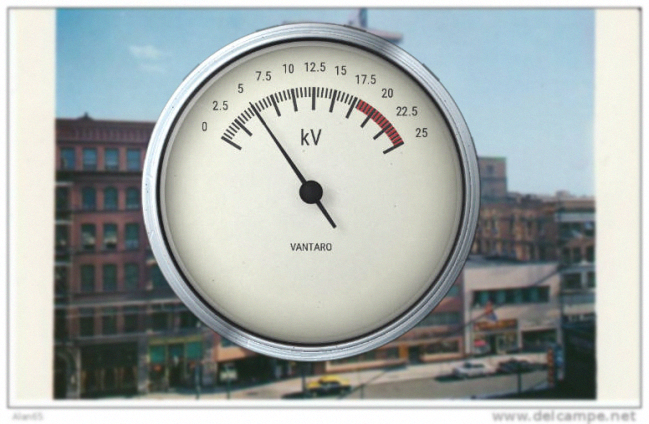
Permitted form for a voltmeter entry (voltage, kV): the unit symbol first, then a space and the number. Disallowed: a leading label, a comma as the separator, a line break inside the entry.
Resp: kV 5
